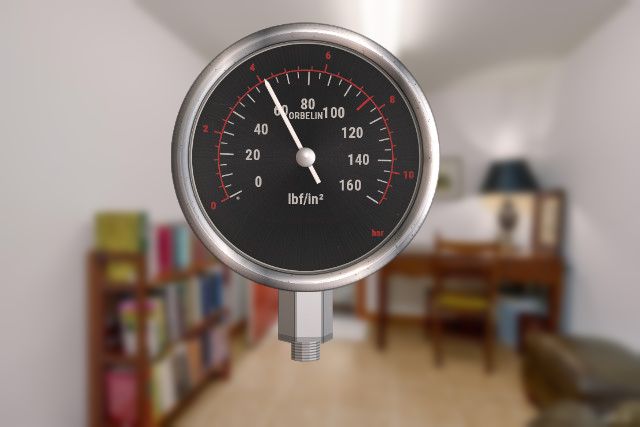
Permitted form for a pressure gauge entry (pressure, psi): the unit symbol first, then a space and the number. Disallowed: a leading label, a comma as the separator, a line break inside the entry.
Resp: psi 60
